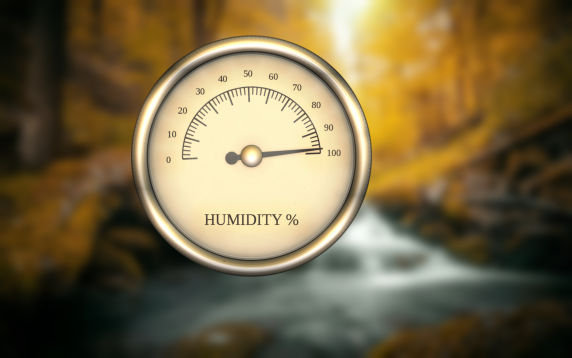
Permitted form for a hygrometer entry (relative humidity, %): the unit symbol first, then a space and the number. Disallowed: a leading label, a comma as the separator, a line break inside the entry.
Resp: % 98
